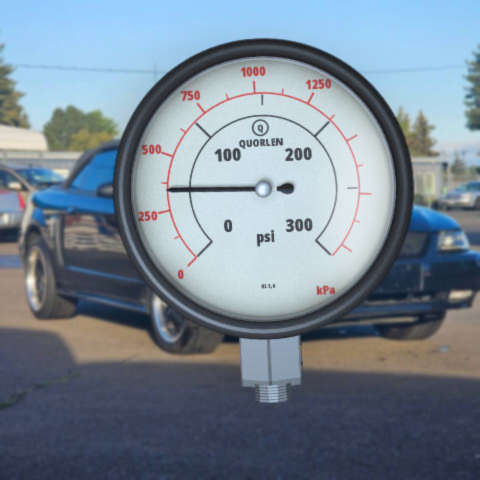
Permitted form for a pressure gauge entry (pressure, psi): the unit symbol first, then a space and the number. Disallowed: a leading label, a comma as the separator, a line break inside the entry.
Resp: psi 50
